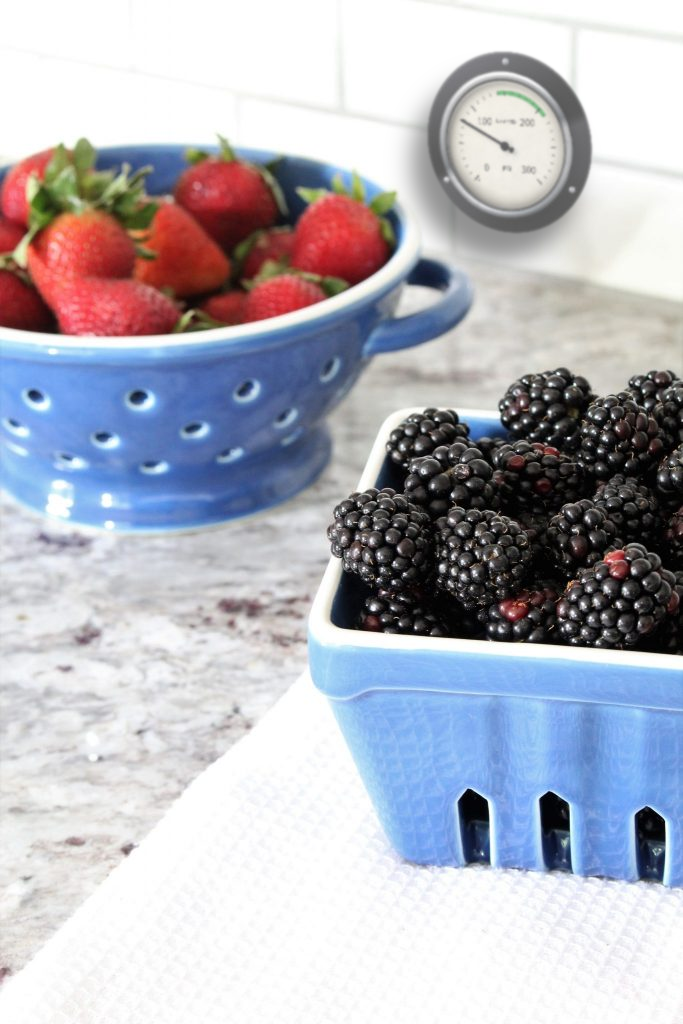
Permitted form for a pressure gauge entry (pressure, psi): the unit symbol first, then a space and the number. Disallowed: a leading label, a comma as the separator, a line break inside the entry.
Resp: psi 80
